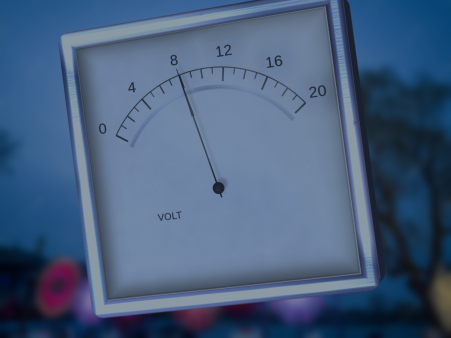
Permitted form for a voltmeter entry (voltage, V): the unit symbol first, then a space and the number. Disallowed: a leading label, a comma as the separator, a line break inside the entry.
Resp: V 8
